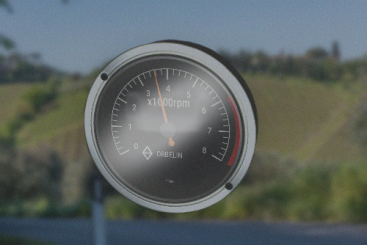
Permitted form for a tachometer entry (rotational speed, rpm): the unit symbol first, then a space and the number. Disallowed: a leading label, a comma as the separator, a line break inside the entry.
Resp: rpm 3600
